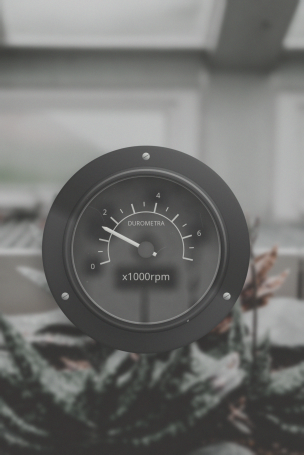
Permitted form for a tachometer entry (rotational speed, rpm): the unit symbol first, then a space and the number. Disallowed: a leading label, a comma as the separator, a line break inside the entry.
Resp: rpm 1500
